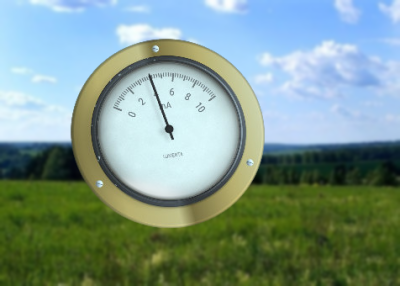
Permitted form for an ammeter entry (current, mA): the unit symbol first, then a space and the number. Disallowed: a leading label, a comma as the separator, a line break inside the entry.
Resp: mA 4
